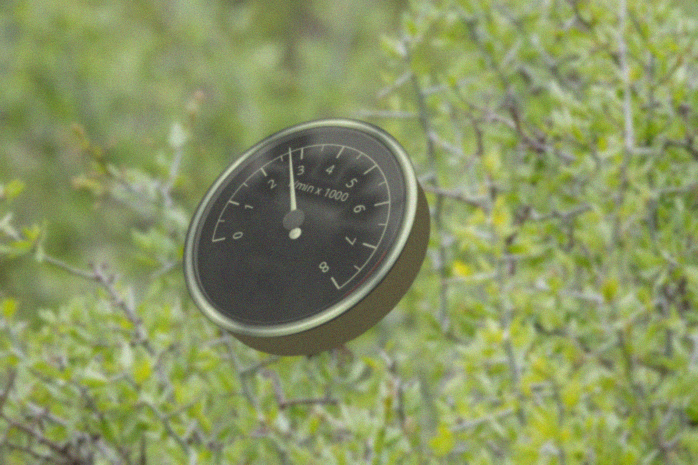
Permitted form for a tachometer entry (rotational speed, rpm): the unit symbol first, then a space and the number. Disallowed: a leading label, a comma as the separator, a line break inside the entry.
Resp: rpm 2750
